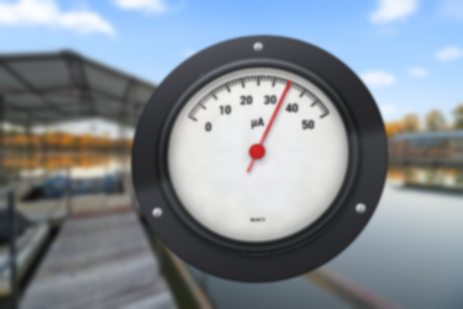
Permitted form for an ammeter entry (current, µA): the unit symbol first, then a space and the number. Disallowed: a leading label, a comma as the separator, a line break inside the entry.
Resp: µA 35
